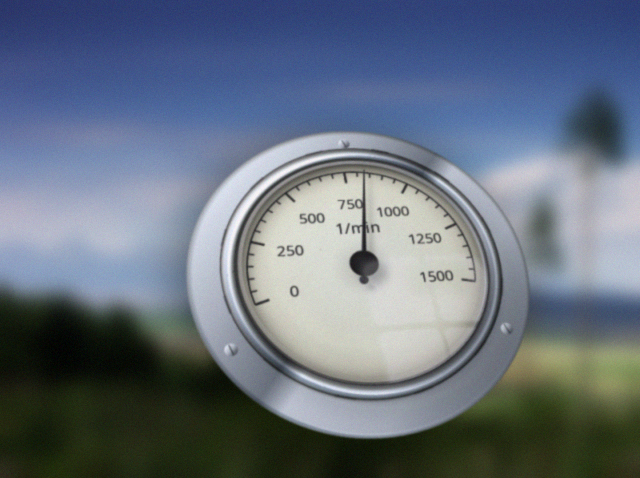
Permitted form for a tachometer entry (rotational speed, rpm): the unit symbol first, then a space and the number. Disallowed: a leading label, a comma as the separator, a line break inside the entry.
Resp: rpm 825
